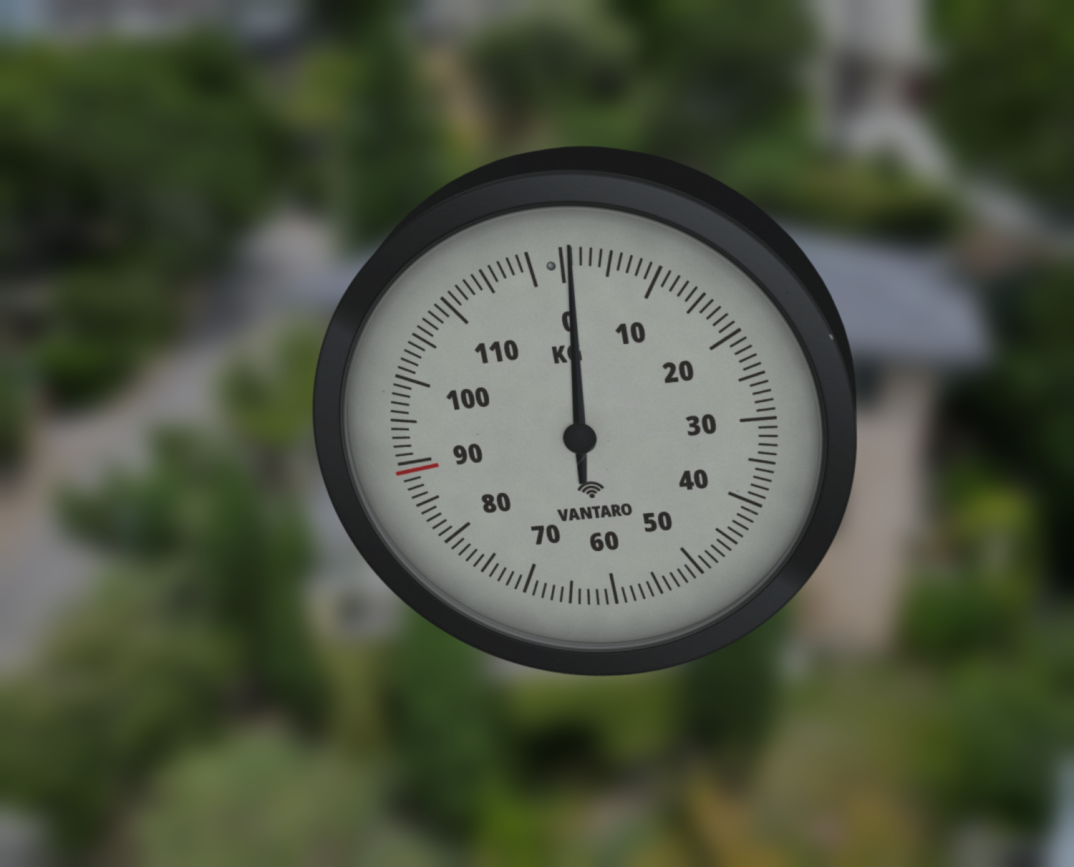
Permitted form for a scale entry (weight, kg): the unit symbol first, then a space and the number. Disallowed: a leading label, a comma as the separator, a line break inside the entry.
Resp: kg 1
